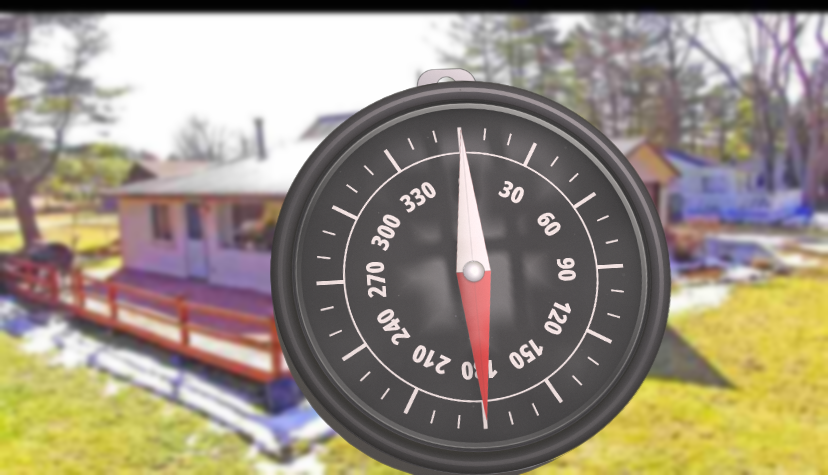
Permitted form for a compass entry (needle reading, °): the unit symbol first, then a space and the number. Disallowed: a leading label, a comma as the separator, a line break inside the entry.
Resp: ° 180
